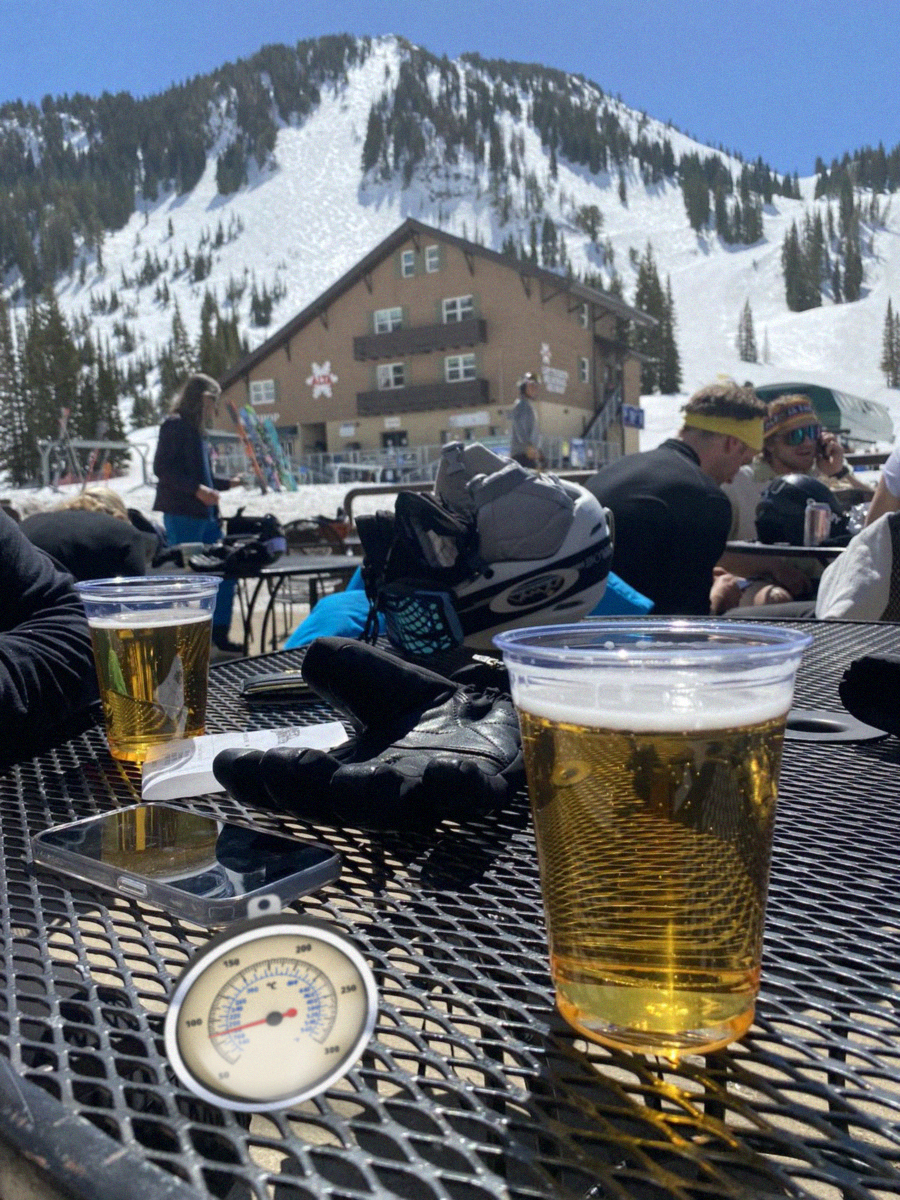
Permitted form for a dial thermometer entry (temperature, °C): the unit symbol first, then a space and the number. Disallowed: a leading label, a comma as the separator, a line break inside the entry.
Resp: °C 87.5
